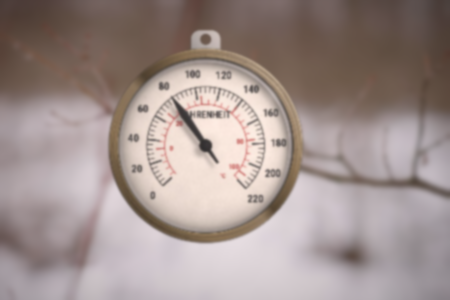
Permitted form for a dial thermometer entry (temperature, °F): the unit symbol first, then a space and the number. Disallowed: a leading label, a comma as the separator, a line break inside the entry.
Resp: °F 80
